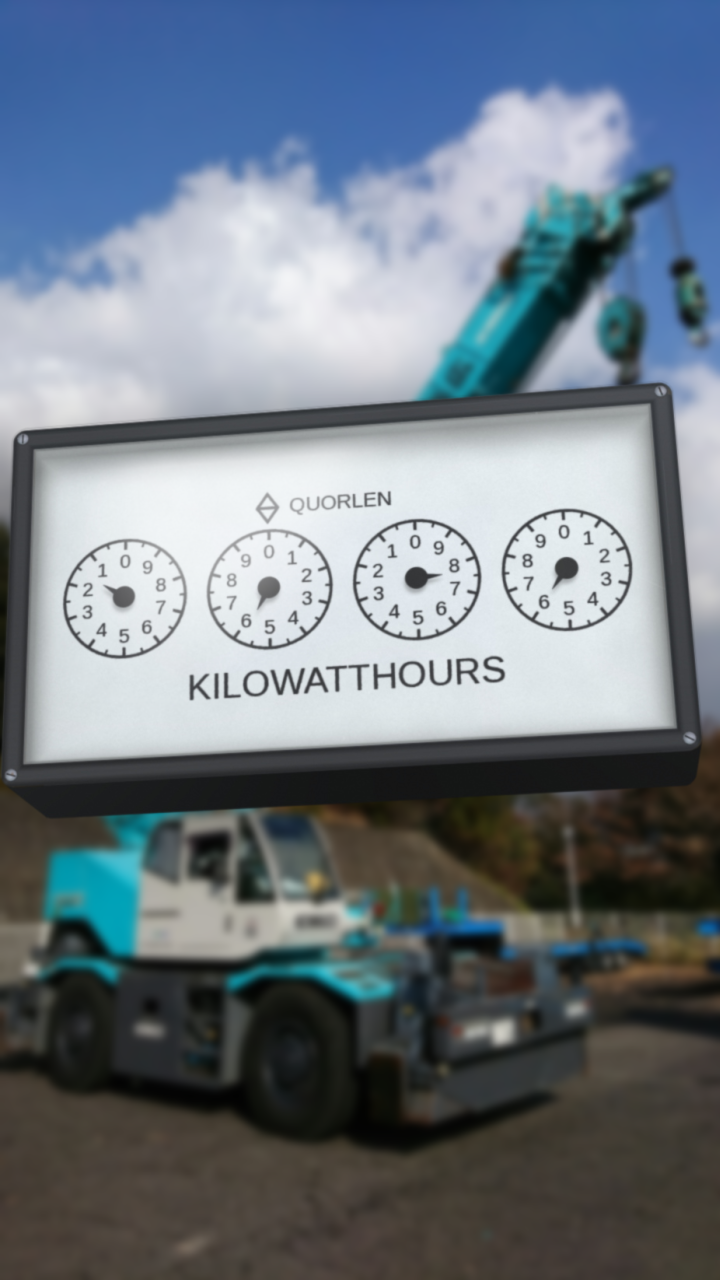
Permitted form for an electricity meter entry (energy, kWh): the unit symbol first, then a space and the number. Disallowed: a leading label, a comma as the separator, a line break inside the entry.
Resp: kWh 1576
